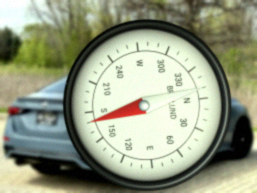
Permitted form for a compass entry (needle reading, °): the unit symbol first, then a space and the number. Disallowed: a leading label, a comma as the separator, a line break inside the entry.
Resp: ° 170
